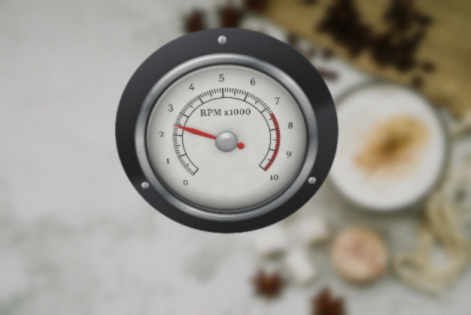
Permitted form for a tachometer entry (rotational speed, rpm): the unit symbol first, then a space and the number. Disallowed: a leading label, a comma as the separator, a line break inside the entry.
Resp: rpm 2500
